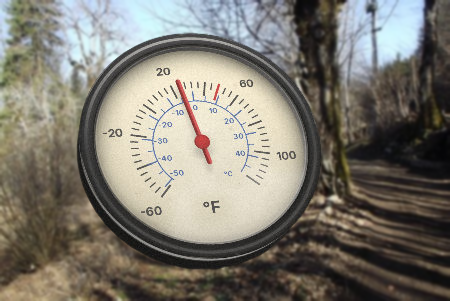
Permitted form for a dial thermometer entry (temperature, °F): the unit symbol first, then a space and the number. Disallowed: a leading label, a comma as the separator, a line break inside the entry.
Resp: °F 24
